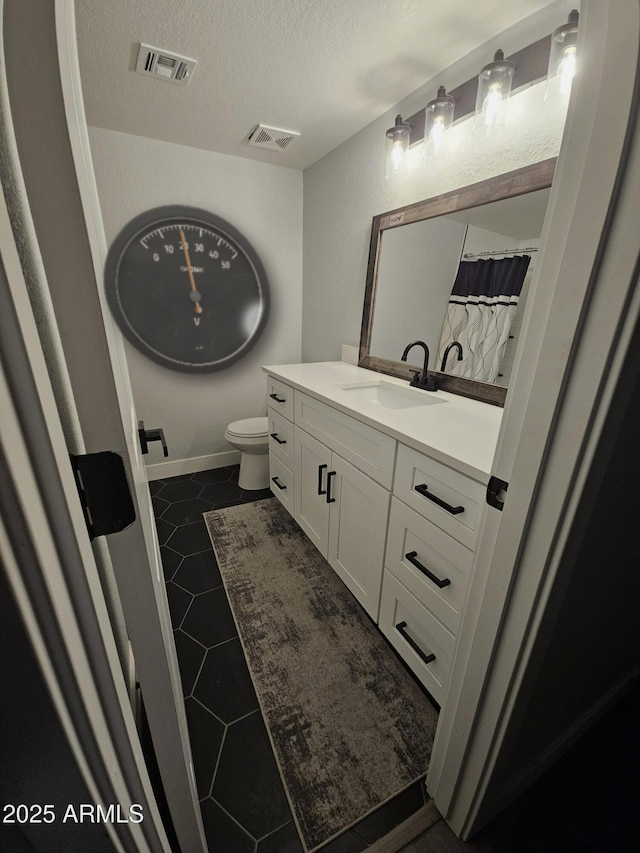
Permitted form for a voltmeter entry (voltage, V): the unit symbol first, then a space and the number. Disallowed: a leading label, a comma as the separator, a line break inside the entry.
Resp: V 20
